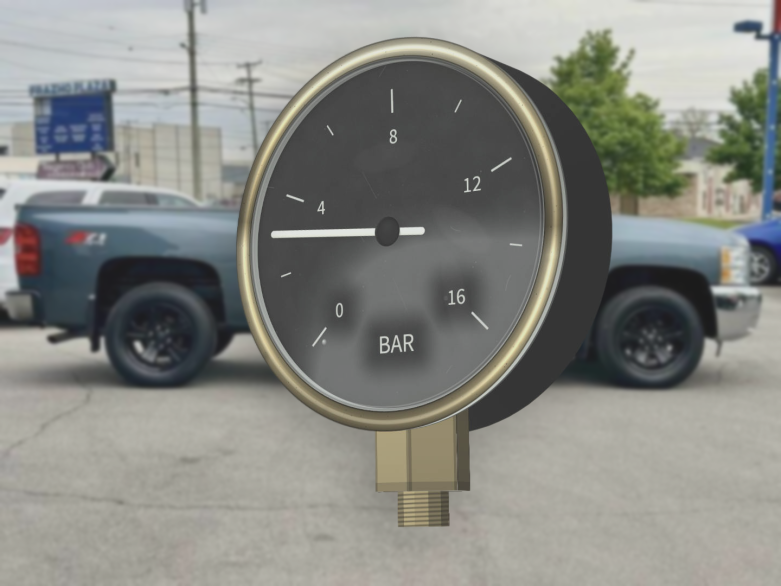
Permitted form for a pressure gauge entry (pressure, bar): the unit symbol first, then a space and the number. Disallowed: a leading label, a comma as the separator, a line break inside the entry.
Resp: bar 3
